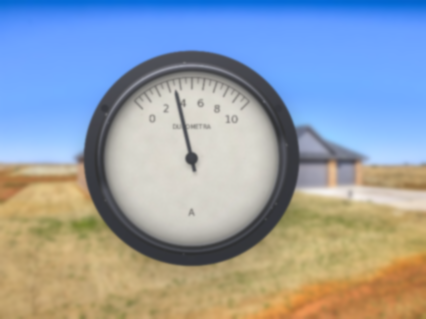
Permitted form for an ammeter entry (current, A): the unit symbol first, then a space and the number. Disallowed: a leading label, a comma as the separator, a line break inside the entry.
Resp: A 3.5
